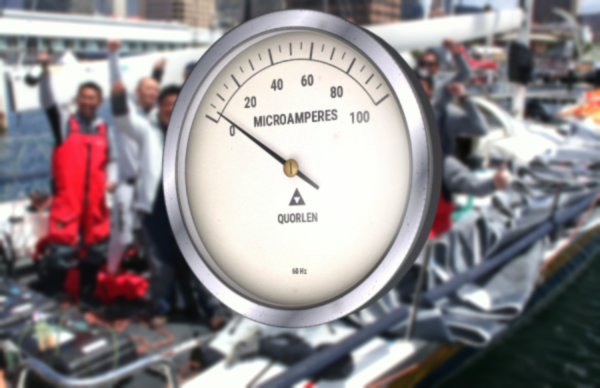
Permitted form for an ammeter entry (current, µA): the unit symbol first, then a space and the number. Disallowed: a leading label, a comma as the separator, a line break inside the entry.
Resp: µA 5
